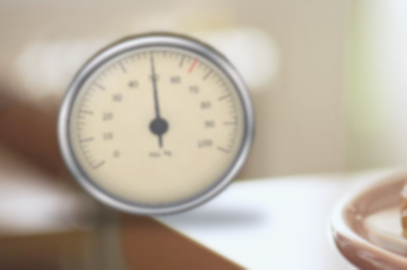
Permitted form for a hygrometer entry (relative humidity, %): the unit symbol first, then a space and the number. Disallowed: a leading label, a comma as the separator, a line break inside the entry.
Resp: % 50
